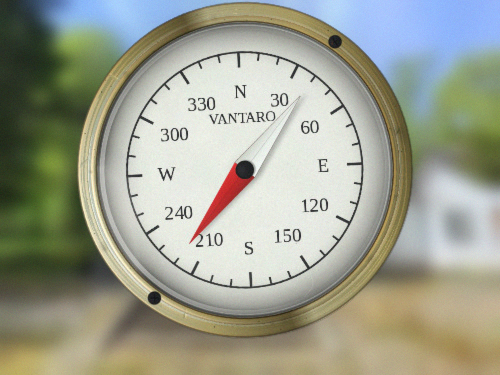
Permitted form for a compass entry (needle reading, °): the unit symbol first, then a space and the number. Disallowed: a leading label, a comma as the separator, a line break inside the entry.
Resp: ° 220
